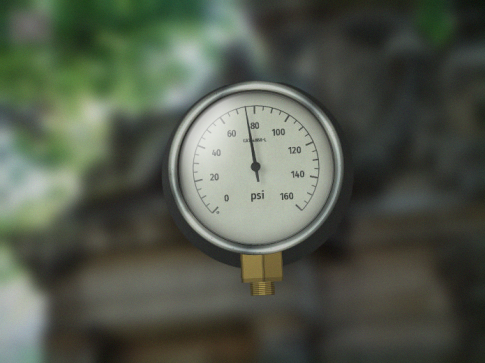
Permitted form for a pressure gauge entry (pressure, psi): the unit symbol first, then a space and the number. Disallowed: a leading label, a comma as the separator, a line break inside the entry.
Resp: psi 75
